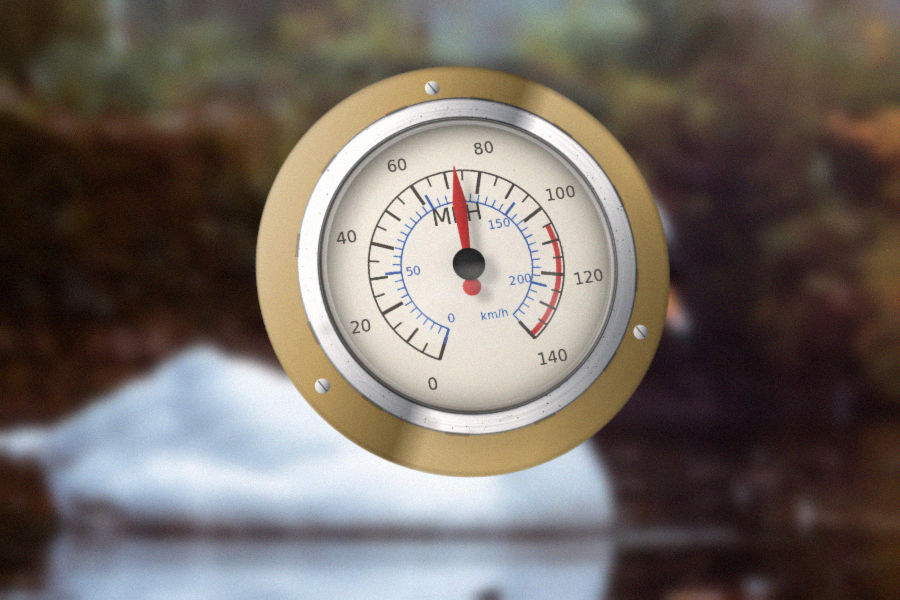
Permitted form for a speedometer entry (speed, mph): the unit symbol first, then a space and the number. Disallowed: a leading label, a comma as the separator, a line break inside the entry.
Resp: mph 72.5
